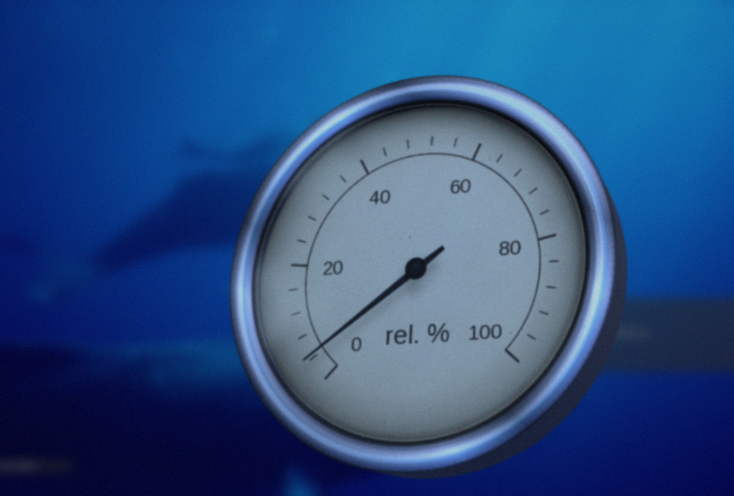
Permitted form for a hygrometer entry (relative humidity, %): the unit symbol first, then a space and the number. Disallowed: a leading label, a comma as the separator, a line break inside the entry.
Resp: % 4
